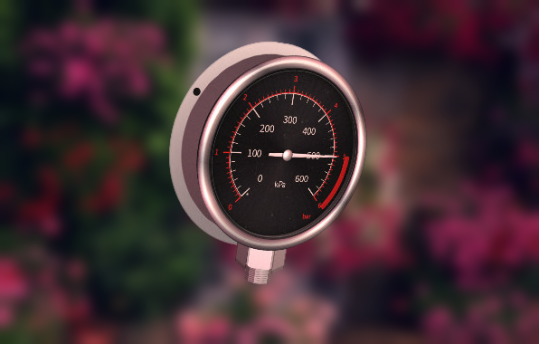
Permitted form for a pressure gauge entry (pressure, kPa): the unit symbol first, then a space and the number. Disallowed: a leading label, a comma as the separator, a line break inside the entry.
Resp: kPa 500
